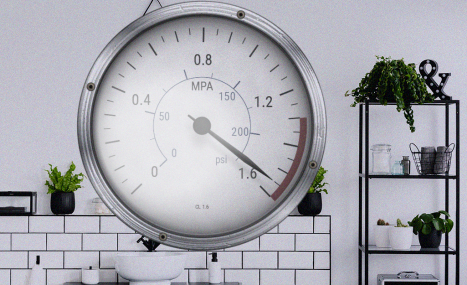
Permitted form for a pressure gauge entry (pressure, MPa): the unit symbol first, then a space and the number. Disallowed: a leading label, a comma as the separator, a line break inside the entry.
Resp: MPa 1.55
